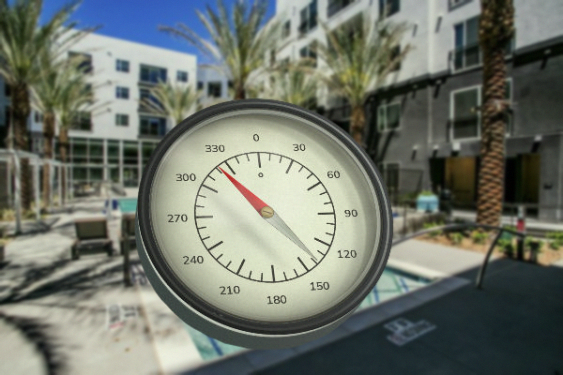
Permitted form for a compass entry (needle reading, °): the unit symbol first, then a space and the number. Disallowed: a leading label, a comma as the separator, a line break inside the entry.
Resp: ° 320
